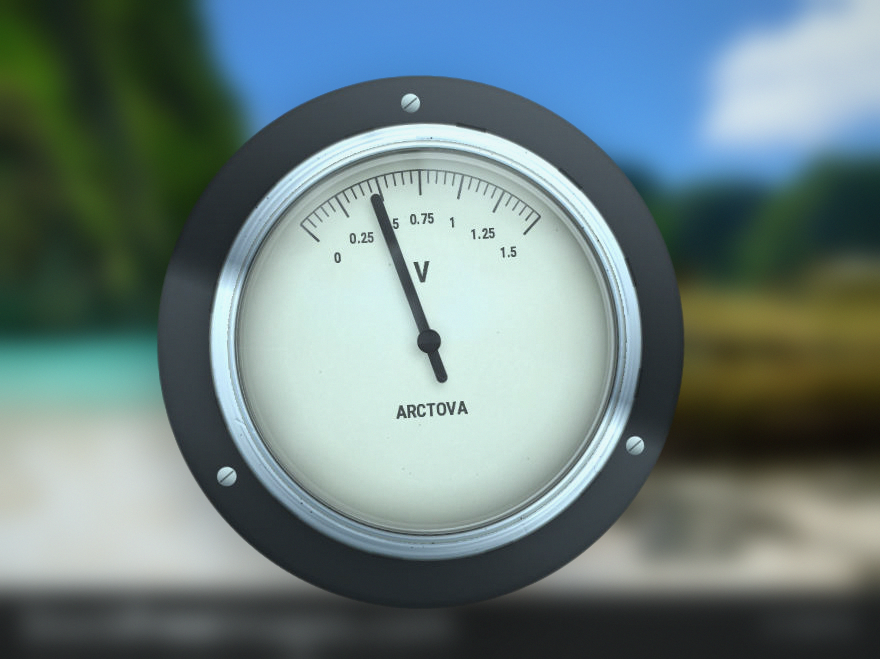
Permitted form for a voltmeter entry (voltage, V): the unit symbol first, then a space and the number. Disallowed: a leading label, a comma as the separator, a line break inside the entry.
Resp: V 0.45
